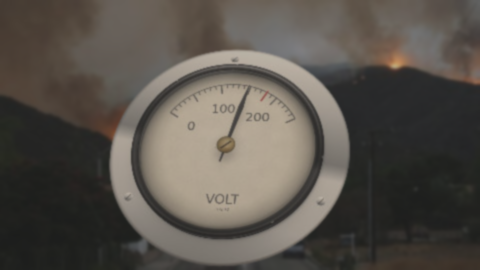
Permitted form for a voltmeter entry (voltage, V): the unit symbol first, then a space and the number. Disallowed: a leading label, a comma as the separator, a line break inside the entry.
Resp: V 150
